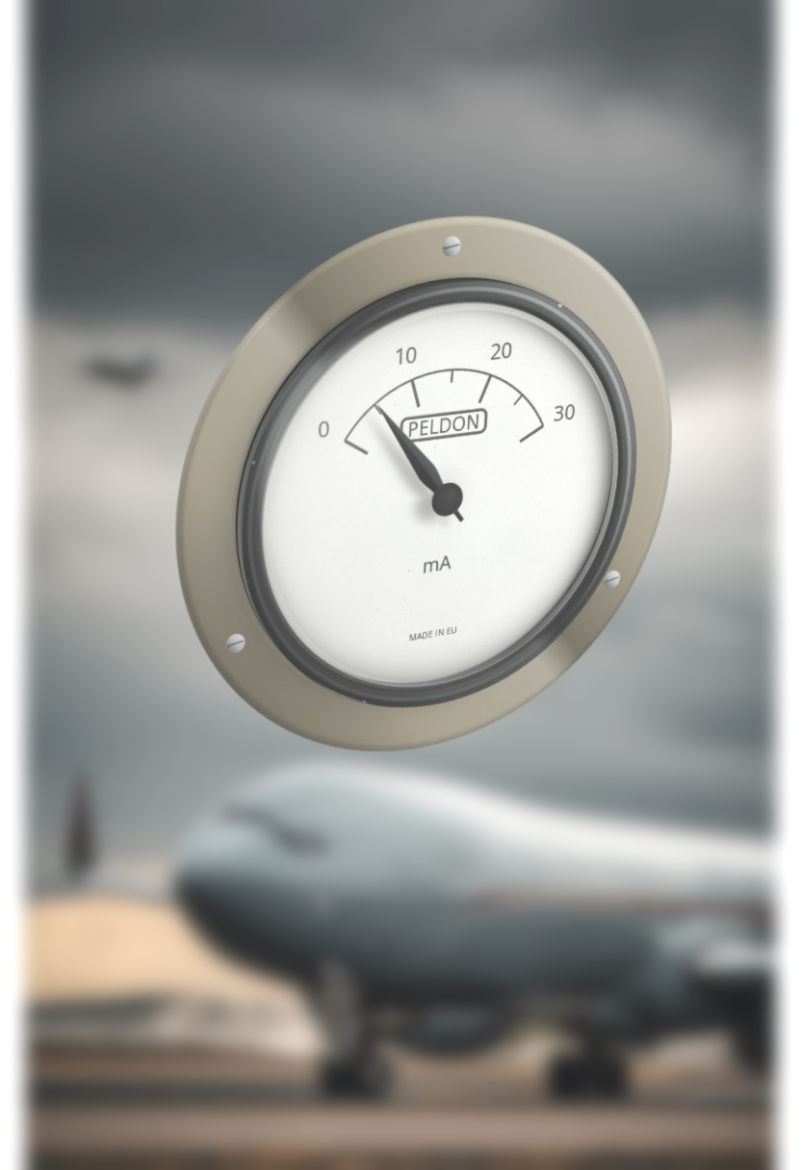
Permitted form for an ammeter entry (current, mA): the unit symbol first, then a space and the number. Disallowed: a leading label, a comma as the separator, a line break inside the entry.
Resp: mA 5
